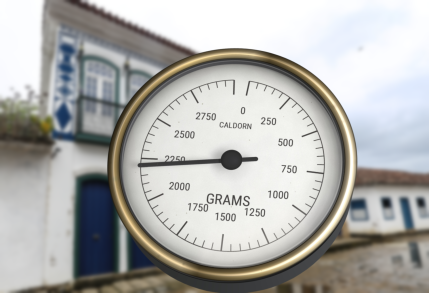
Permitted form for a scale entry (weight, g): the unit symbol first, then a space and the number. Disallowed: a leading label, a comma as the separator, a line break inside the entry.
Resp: g 2200
